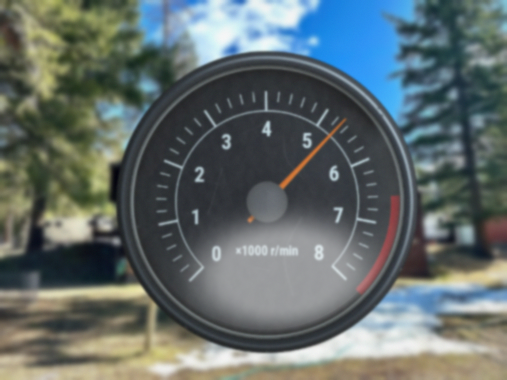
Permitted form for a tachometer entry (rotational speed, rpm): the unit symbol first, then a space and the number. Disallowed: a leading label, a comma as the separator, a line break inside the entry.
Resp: rpm 5300
